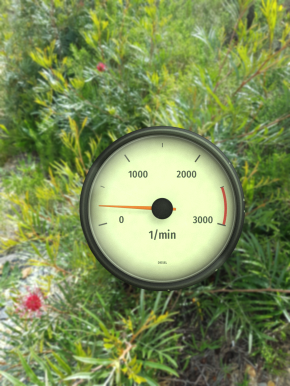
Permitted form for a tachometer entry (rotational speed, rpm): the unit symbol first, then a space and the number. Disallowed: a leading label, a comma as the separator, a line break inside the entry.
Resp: rpm 250
